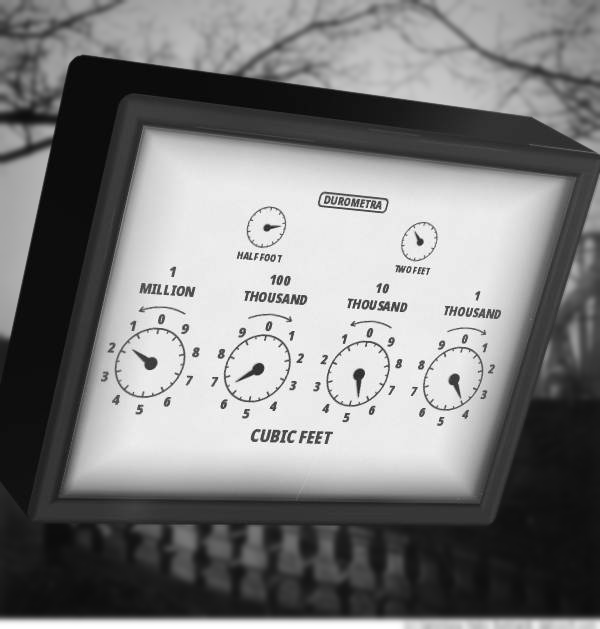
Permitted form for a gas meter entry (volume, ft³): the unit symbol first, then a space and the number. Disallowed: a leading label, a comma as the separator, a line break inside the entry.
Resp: ft³ 165400
